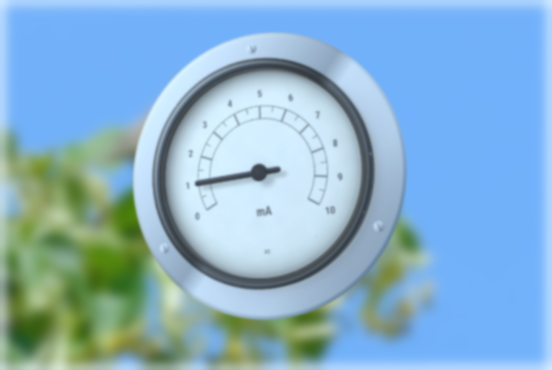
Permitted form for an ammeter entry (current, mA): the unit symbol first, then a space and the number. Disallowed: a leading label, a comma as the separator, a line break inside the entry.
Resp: mA 1
